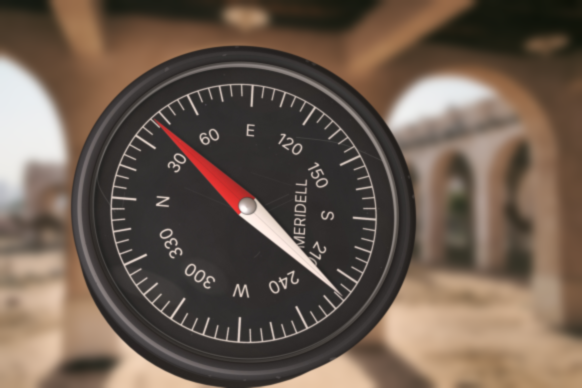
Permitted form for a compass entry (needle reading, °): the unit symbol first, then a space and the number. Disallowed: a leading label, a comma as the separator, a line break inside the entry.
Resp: ° 40
